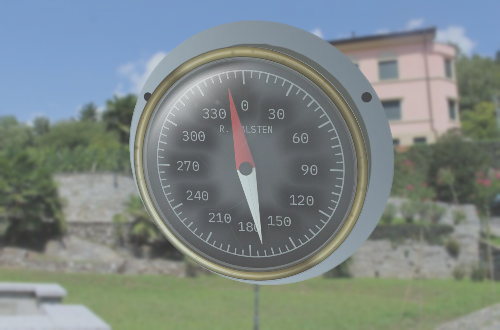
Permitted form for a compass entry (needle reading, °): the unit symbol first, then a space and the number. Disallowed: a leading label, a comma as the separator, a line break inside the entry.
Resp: ° 350
